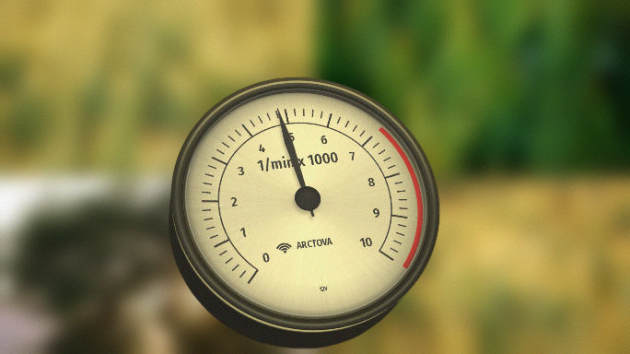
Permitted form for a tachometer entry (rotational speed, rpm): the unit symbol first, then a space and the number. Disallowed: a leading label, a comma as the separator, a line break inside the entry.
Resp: rpm 4800
